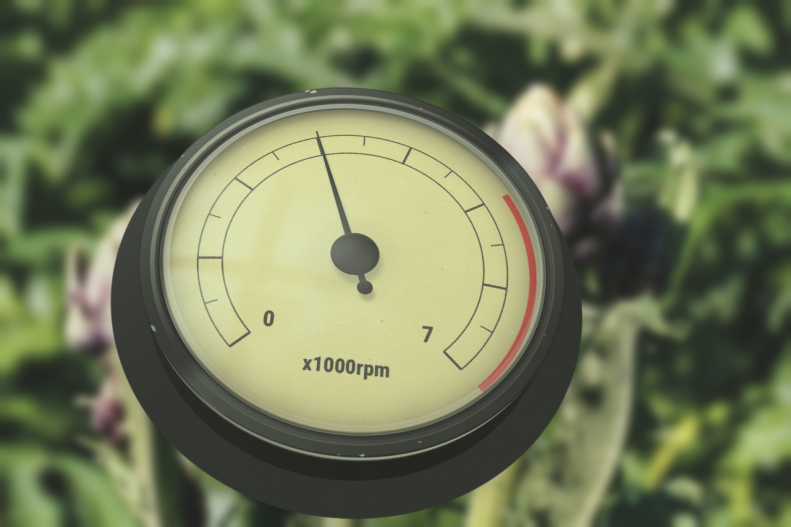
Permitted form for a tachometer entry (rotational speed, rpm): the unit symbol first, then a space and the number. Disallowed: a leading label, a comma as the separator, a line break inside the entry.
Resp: rpm 3000
